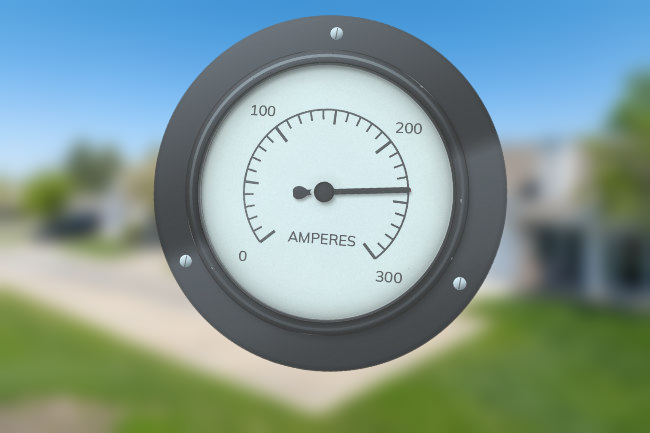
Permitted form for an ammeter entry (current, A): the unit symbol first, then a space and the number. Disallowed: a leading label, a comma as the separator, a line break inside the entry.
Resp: A 240
